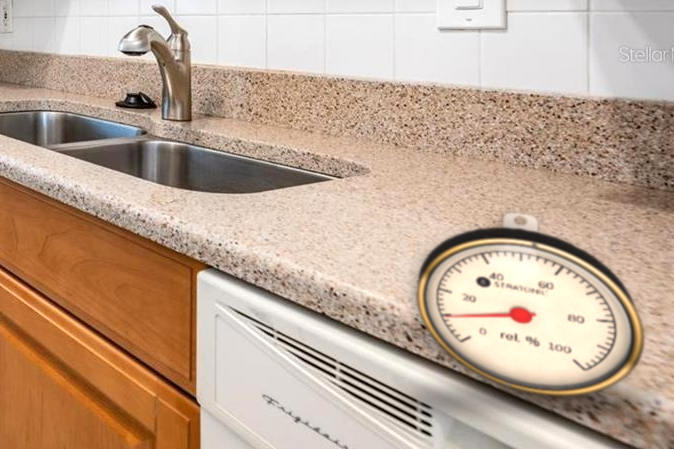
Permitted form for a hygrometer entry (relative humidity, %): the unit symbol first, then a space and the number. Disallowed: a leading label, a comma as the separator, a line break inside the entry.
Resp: % 10
